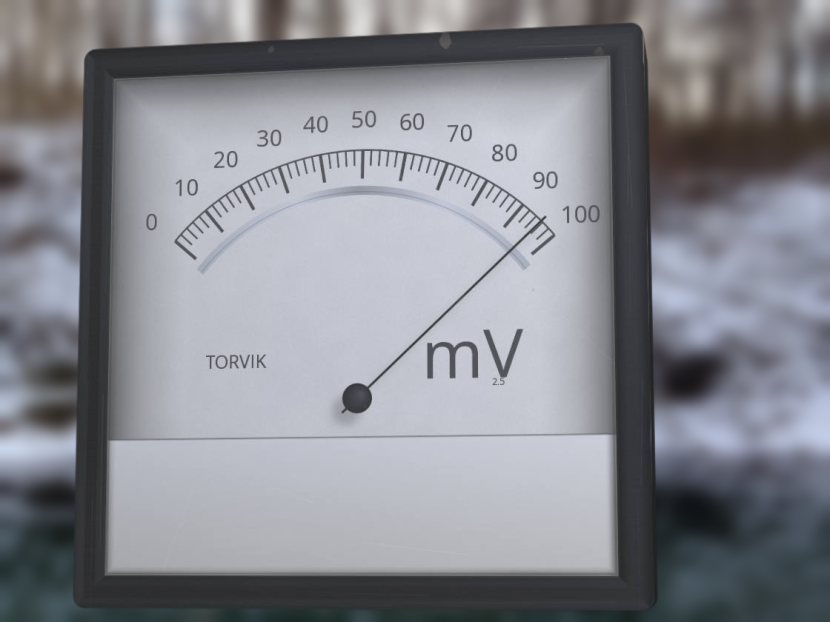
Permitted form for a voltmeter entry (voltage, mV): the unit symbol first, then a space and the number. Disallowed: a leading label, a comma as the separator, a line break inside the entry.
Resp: mV 96
